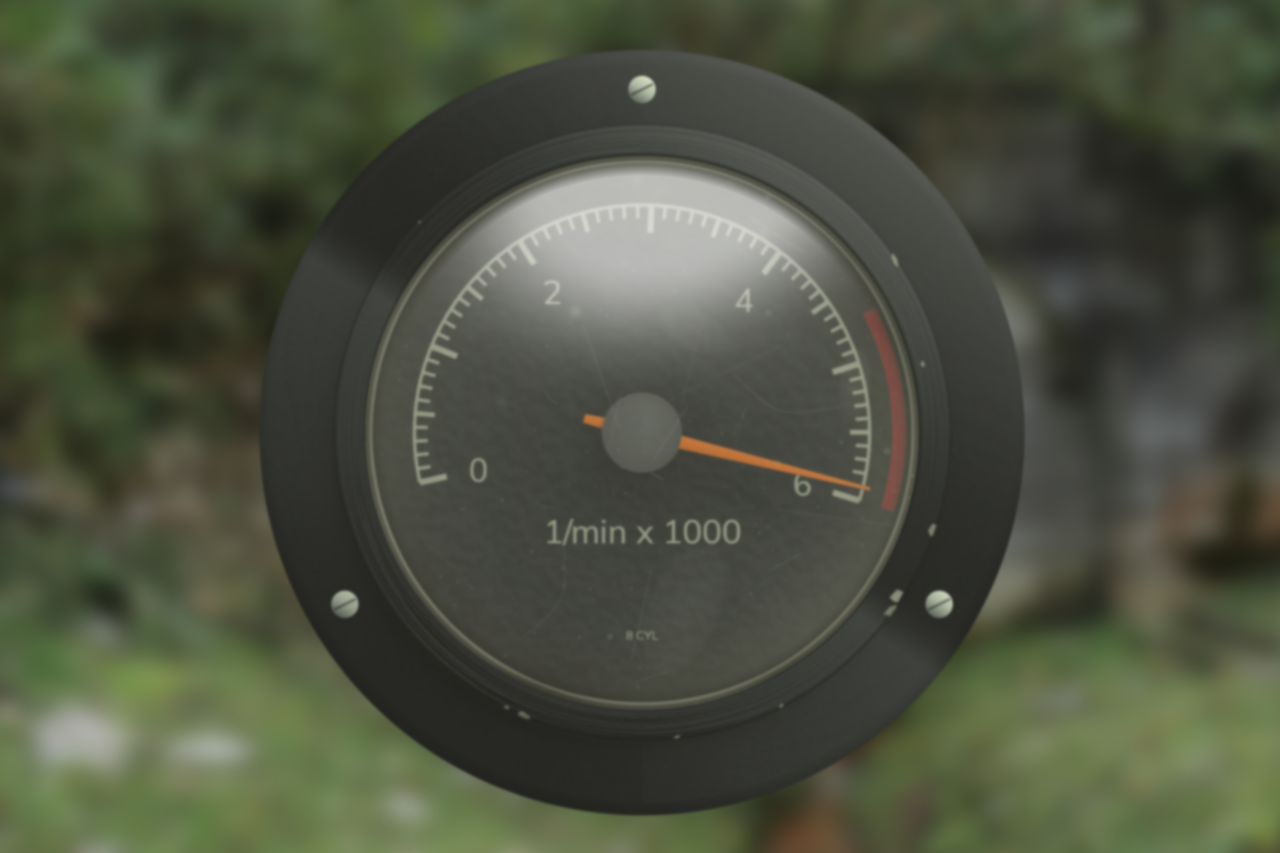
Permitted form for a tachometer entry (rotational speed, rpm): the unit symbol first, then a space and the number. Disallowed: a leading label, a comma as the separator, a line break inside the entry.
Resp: rpm 5900
